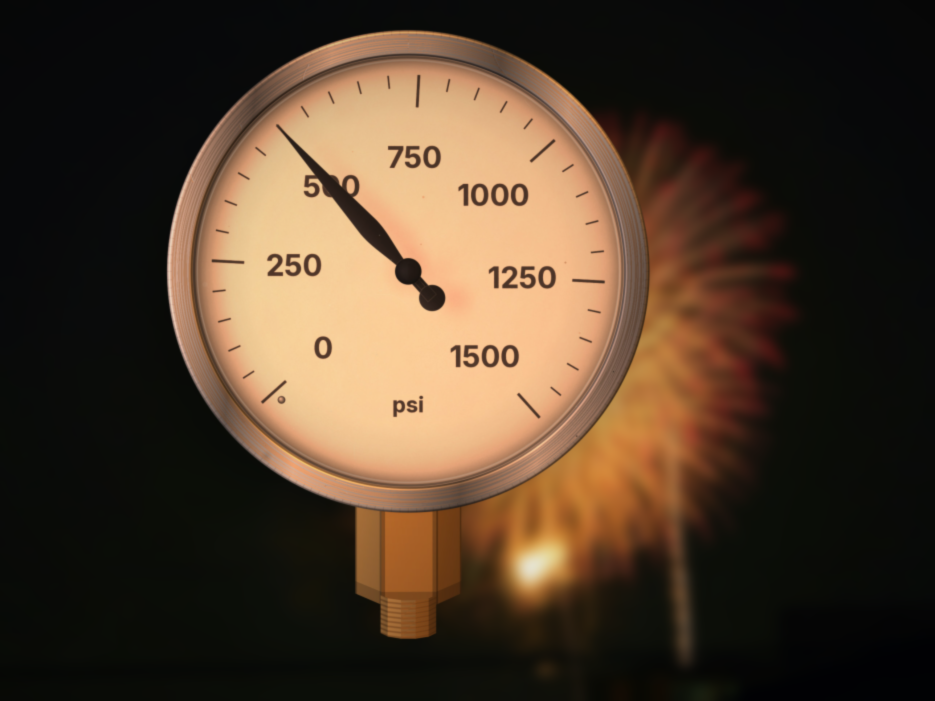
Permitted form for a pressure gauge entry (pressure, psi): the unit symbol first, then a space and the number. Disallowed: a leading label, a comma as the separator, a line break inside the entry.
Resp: psi 500
